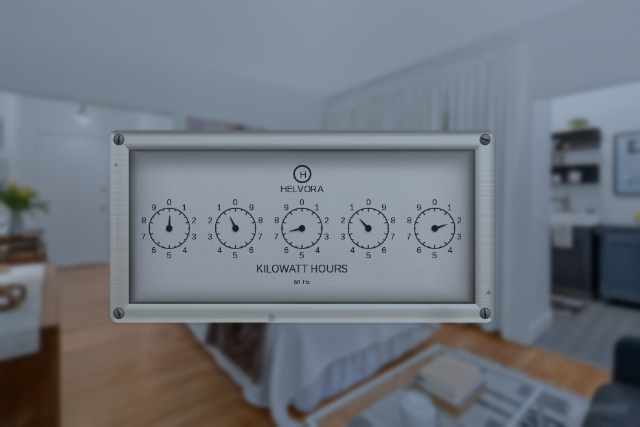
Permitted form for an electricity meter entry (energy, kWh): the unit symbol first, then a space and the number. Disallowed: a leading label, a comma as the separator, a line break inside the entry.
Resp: kWh 712
